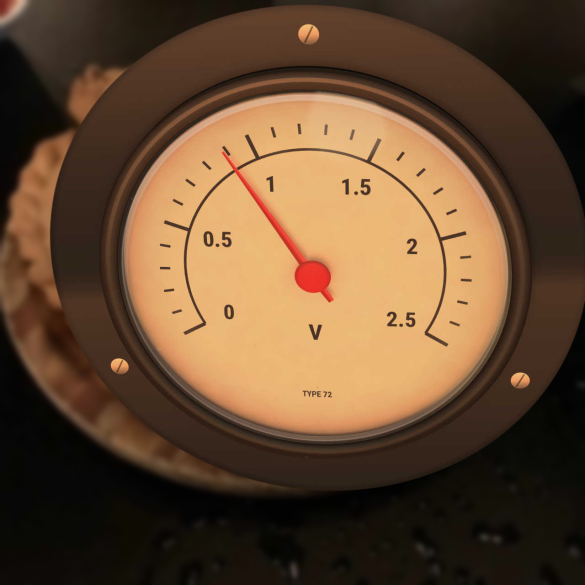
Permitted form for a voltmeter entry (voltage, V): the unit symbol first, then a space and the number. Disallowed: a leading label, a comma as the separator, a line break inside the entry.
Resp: V 0.9
